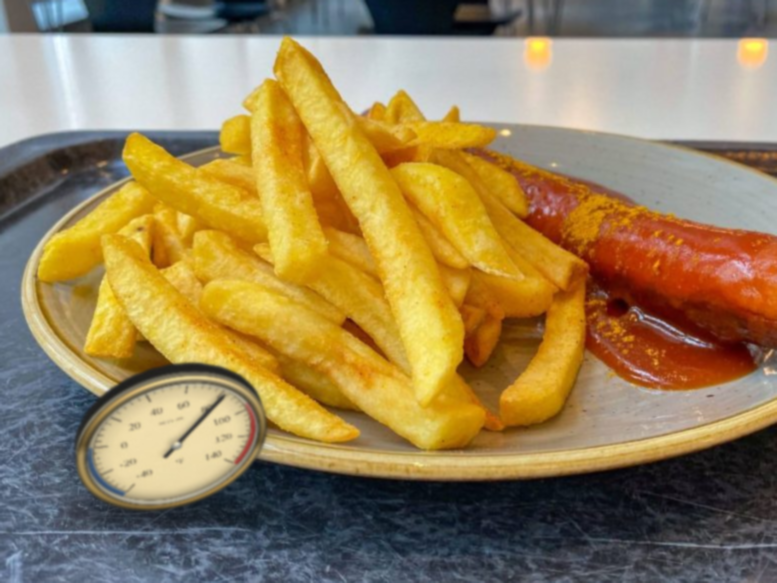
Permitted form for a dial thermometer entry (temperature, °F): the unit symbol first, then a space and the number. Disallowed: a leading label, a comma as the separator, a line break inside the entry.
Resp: °F 80
